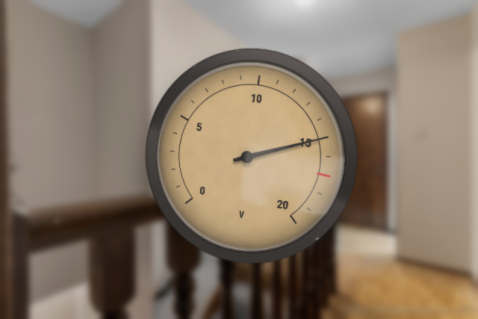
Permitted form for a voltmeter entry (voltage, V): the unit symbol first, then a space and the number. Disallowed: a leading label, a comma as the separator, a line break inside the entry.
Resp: V 15
